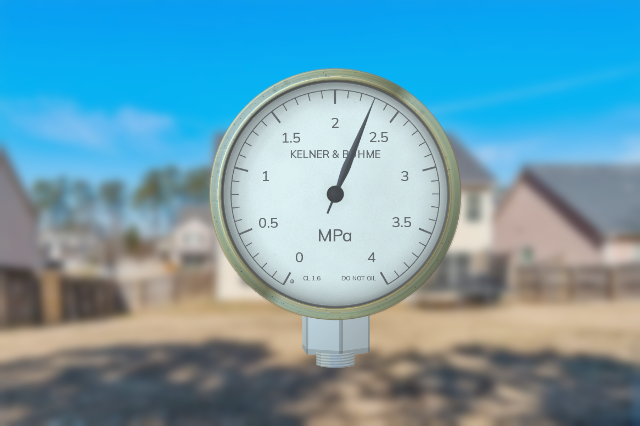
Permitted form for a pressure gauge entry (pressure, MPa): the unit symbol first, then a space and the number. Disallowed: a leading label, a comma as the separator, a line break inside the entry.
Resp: MPa 2.3
